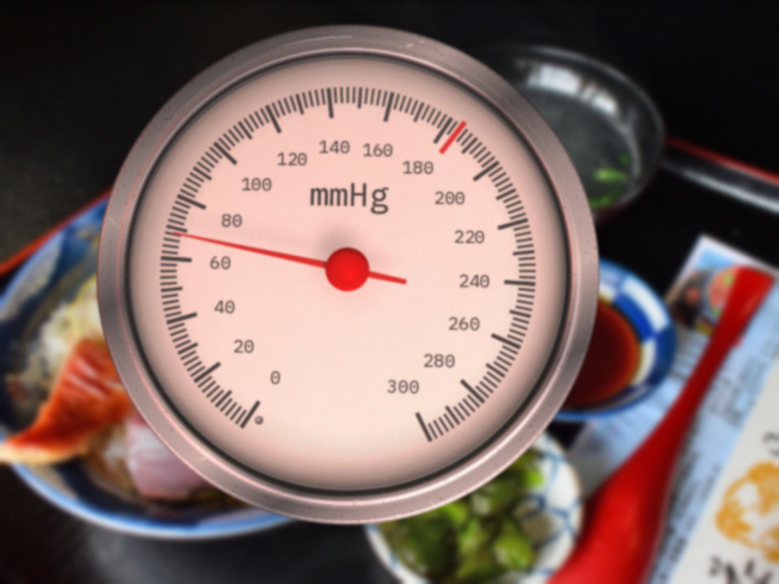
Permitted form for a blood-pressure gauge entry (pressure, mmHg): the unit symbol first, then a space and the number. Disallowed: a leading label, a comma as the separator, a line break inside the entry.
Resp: mmHg 68
